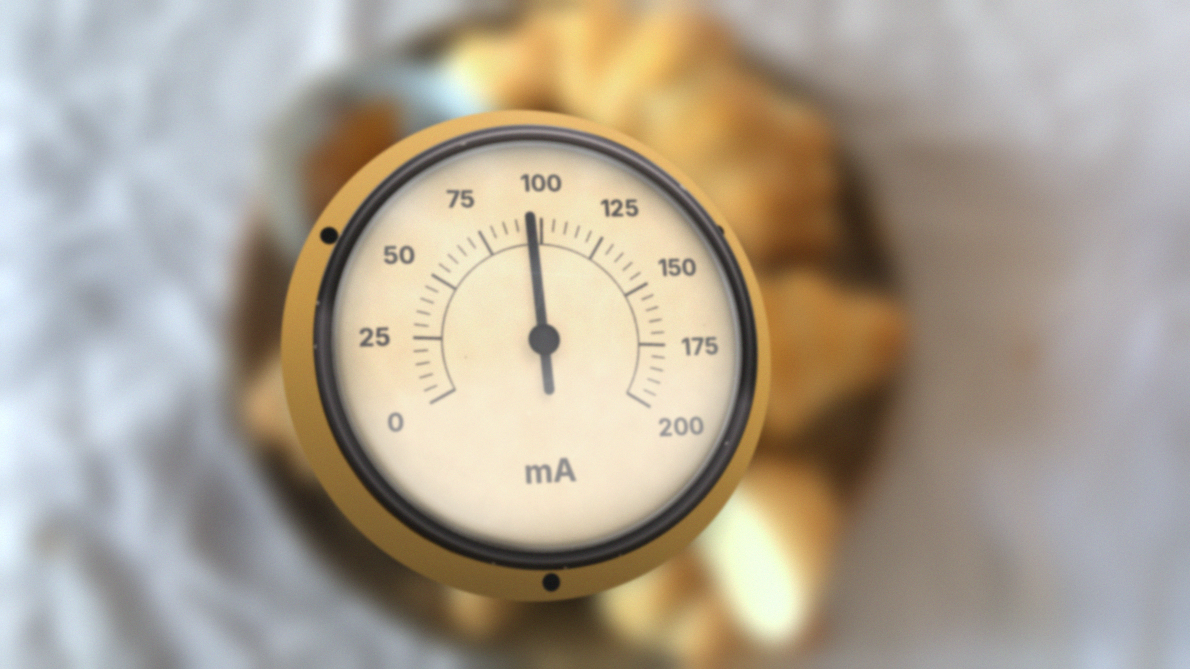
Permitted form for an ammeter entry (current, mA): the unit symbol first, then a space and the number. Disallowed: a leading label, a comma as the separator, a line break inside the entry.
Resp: mA 95
